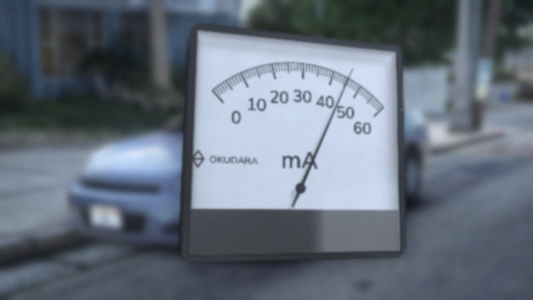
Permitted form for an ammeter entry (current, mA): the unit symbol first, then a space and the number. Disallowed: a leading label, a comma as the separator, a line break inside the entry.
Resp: mA 45
